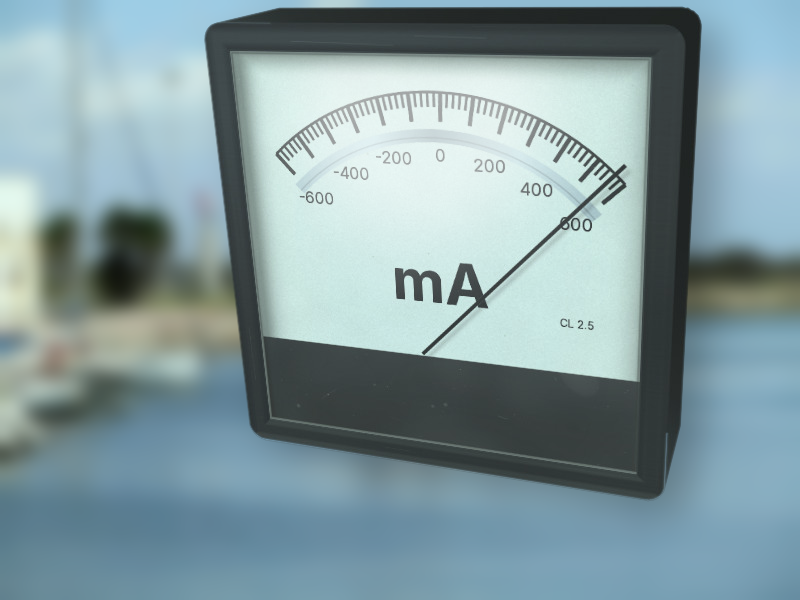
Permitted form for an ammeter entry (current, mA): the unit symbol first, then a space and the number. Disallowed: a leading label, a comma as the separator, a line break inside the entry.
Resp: mA 560
